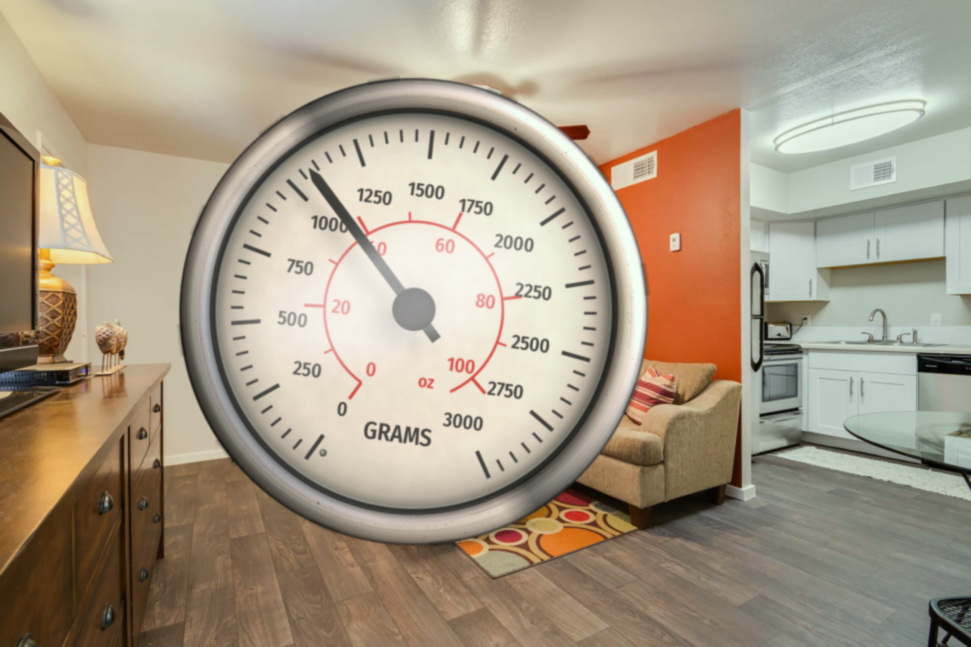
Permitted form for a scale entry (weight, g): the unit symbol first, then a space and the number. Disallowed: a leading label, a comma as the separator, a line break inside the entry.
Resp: g 1075
